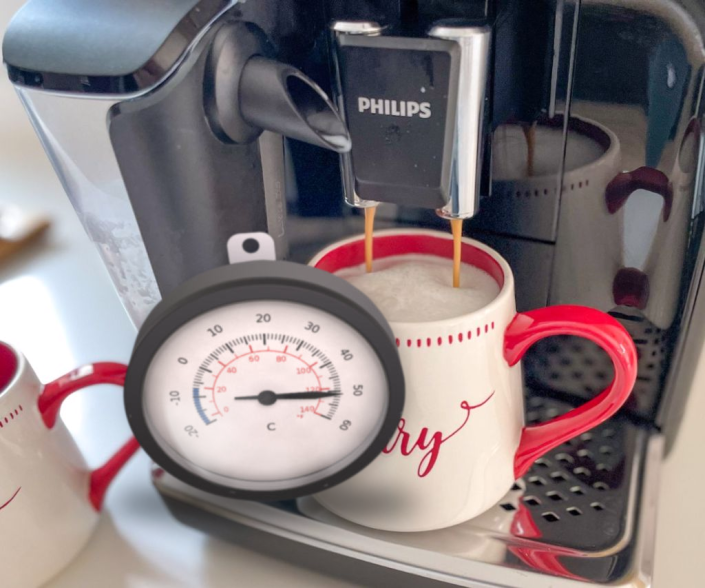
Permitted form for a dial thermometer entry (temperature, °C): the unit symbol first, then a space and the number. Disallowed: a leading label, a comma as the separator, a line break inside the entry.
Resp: °C 50
